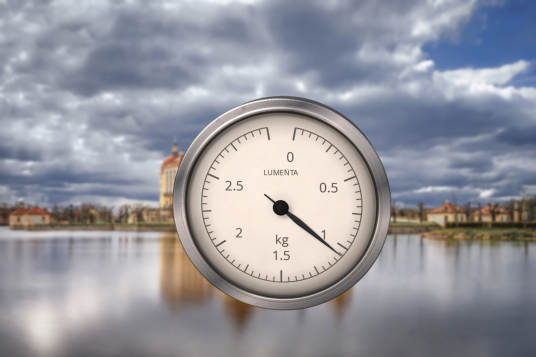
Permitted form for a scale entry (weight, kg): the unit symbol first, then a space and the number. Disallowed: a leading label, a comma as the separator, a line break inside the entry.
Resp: kg 1.05
